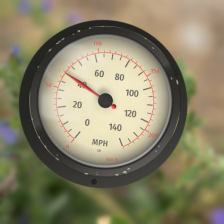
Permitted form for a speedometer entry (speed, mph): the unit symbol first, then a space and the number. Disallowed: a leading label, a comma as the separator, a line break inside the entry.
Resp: mph 40
